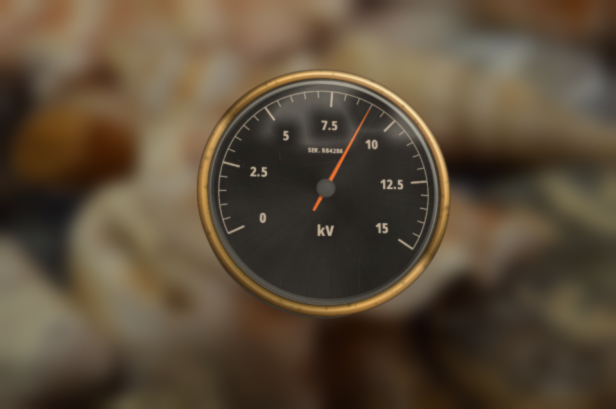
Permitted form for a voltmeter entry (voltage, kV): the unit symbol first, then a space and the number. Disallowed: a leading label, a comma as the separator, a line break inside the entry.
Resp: kV 9
